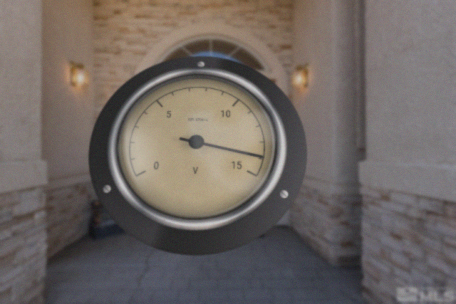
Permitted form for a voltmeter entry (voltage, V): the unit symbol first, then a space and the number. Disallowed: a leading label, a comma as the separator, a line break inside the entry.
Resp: V 14
